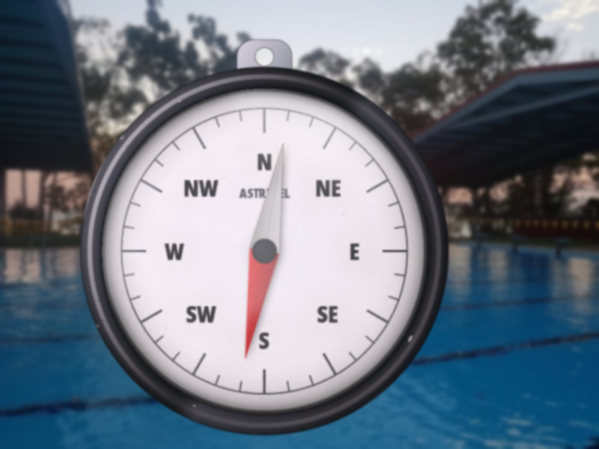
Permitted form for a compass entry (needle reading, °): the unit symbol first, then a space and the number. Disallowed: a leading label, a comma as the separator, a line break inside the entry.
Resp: ° 190
